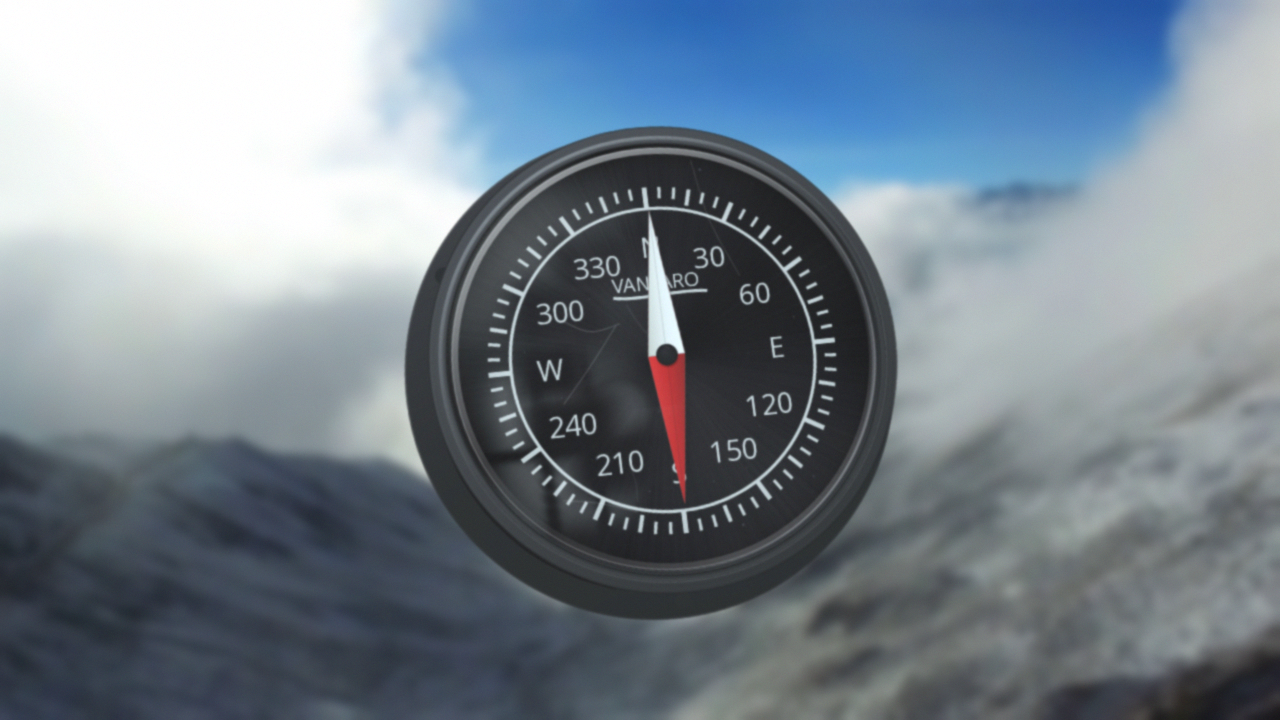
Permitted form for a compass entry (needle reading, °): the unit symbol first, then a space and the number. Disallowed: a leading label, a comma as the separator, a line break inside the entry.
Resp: ° 180
